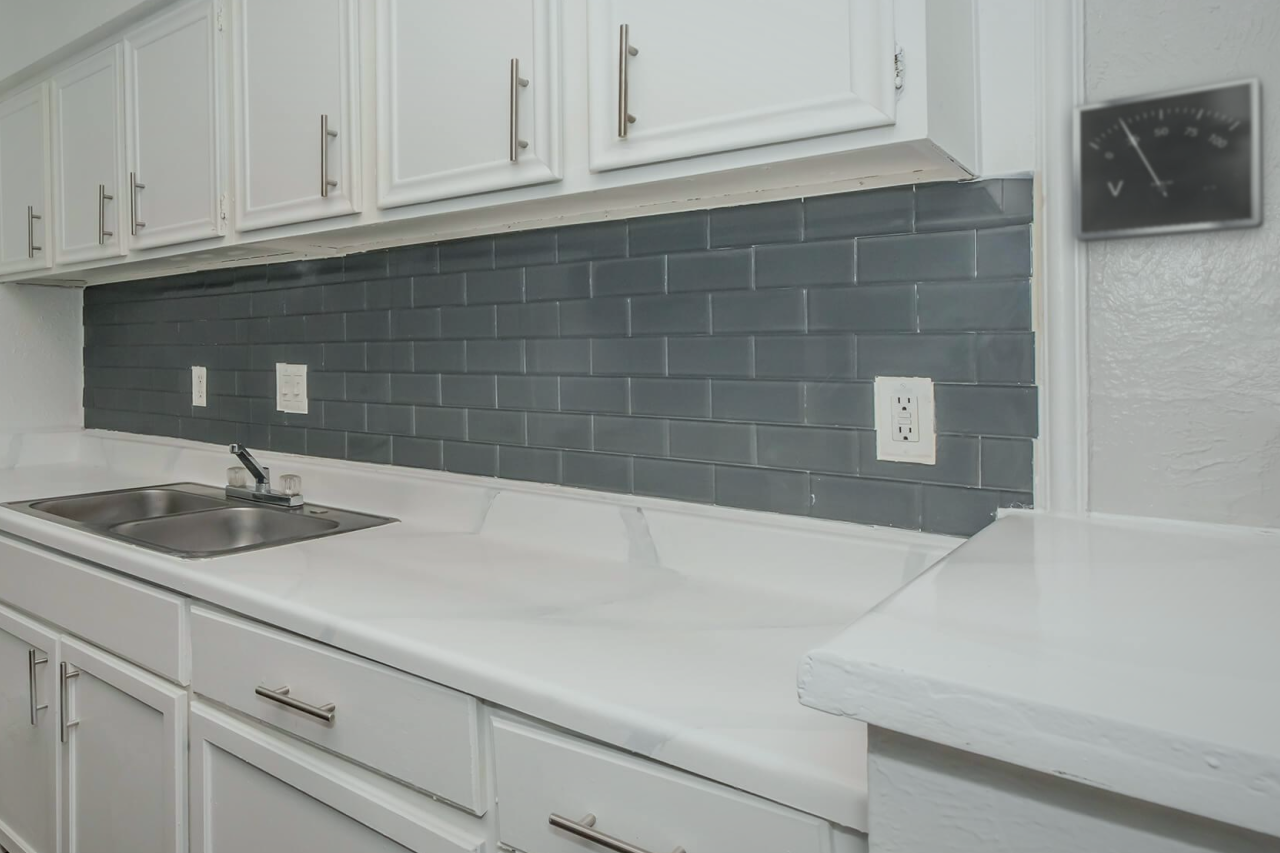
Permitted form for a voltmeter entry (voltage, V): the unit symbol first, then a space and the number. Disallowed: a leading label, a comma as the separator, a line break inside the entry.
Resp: V 25
